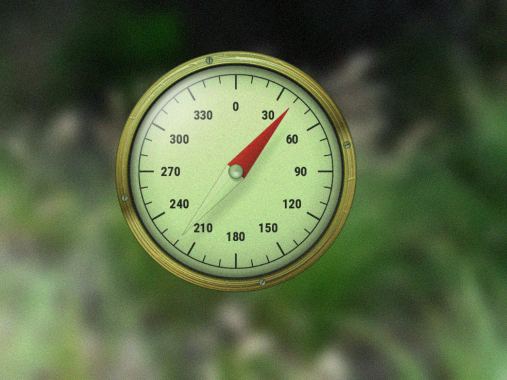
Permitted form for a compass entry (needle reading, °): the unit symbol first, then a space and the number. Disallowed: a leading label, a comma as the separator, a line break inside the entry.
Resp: ° 40
